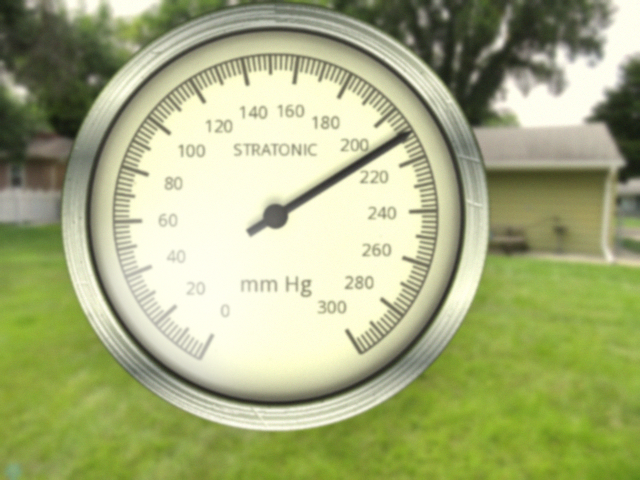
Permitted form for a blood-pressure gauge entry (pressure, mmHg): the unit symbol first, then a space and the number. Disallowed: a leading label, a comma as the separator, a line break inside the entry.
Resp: mmHg 210
